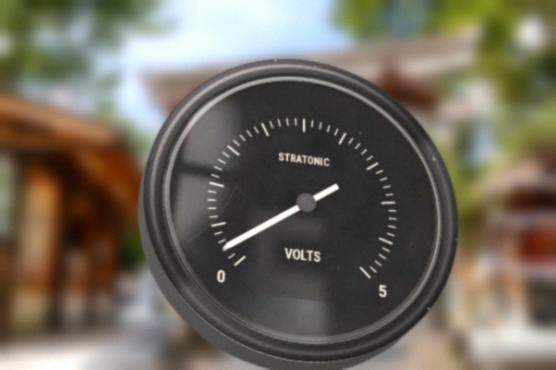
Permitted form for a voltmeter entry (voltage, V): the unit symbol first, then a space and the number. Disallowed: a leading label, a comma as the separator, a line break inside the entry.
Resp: V 0.2
